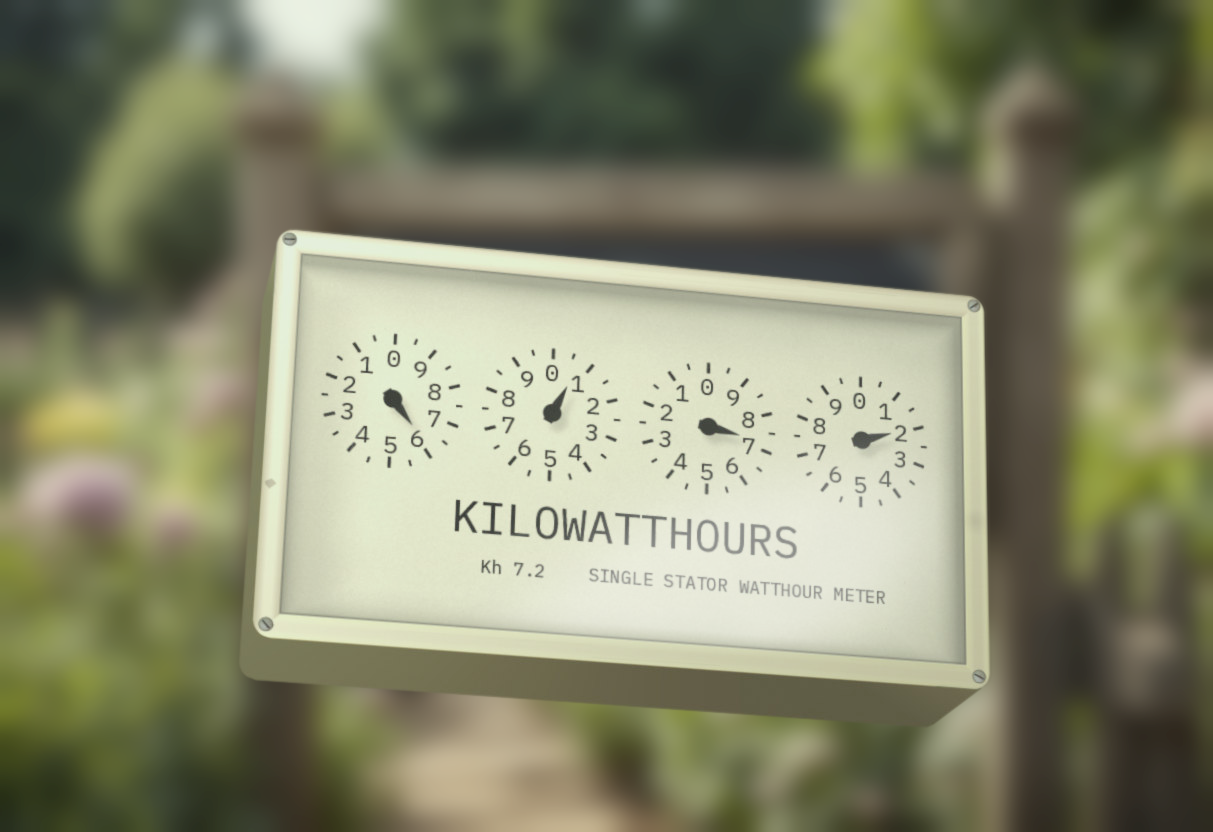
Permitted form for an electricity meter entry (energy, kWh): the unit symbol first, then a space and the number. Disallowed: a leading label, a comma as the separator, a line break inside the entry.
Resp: kWh 6072
